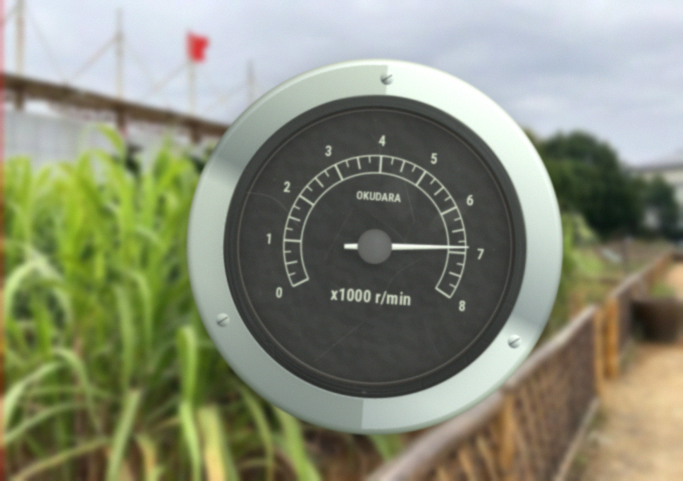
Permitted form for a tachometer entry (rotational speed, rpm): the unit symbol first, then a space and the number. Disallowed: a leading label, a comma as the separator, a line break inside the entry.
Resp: rpm 6875
